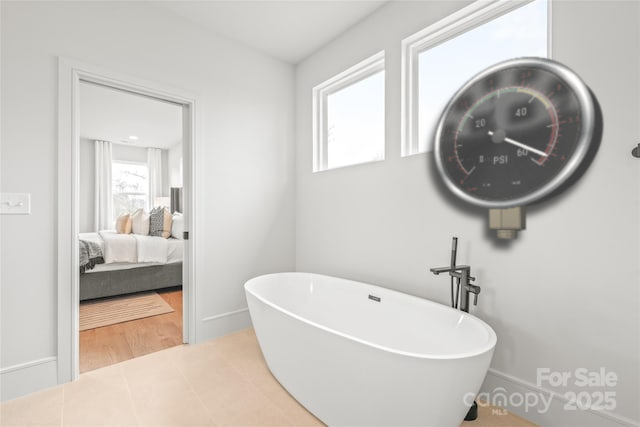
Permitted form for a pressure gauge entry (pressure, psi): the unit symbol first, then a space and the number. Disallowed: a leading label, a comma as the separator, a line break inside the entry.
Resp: psi 57.5
